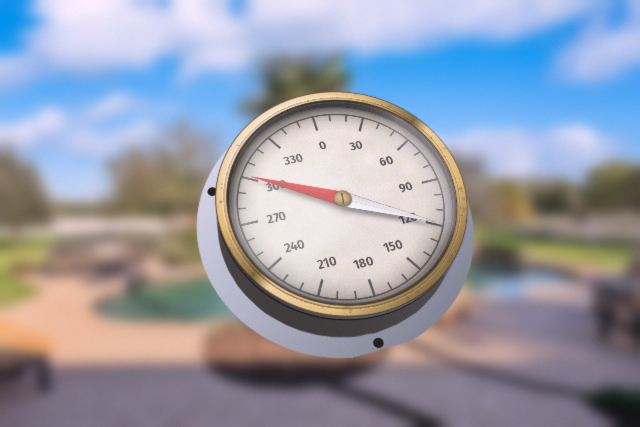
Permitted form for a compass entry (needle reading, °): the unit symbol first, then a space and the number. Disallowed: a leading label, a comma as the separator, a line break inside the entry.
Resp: ° 300
